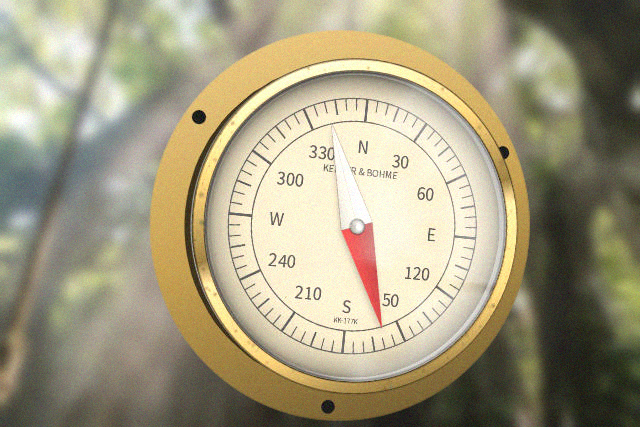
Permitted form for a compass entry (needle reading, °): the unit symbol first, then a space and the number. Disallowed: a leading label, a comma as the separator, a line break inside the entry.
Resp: ° 160
